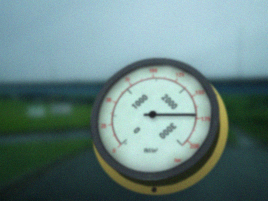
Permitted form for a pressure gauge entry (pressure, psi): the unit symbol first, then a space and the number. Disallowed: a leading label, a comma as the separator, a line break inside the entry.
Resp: psi 2500
